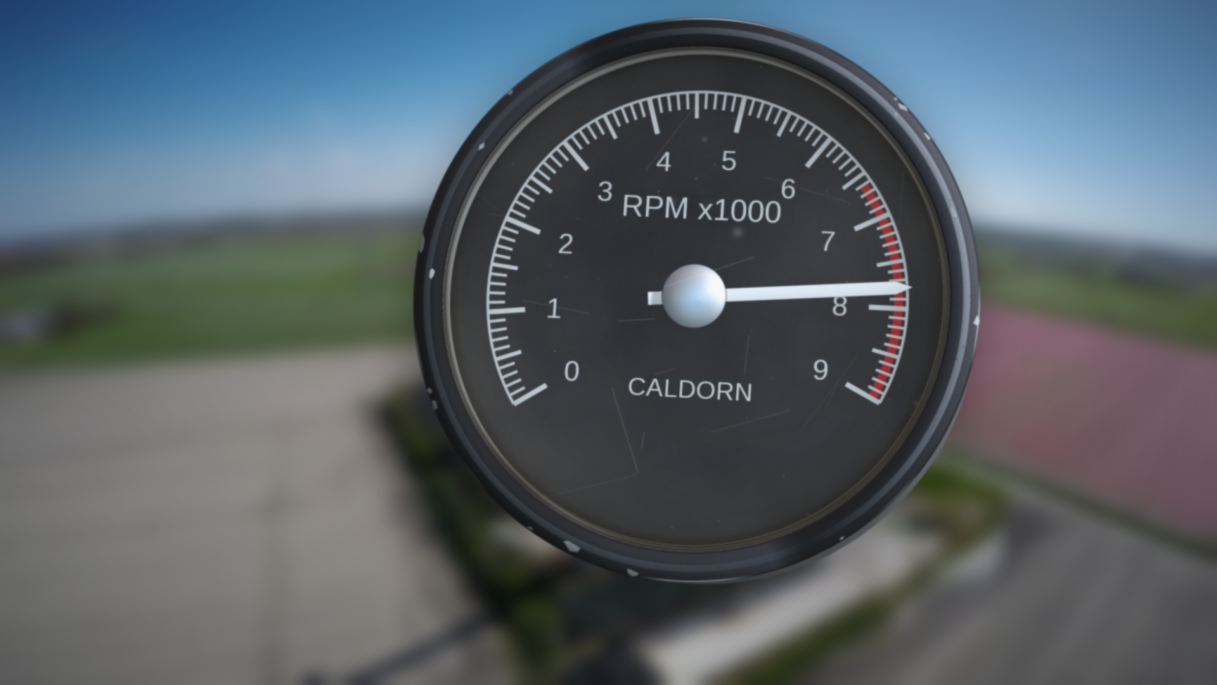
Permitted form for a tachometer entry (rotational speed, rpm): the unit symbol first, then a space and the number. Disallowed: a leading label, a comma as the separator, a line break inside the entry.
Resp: rpm 7800
